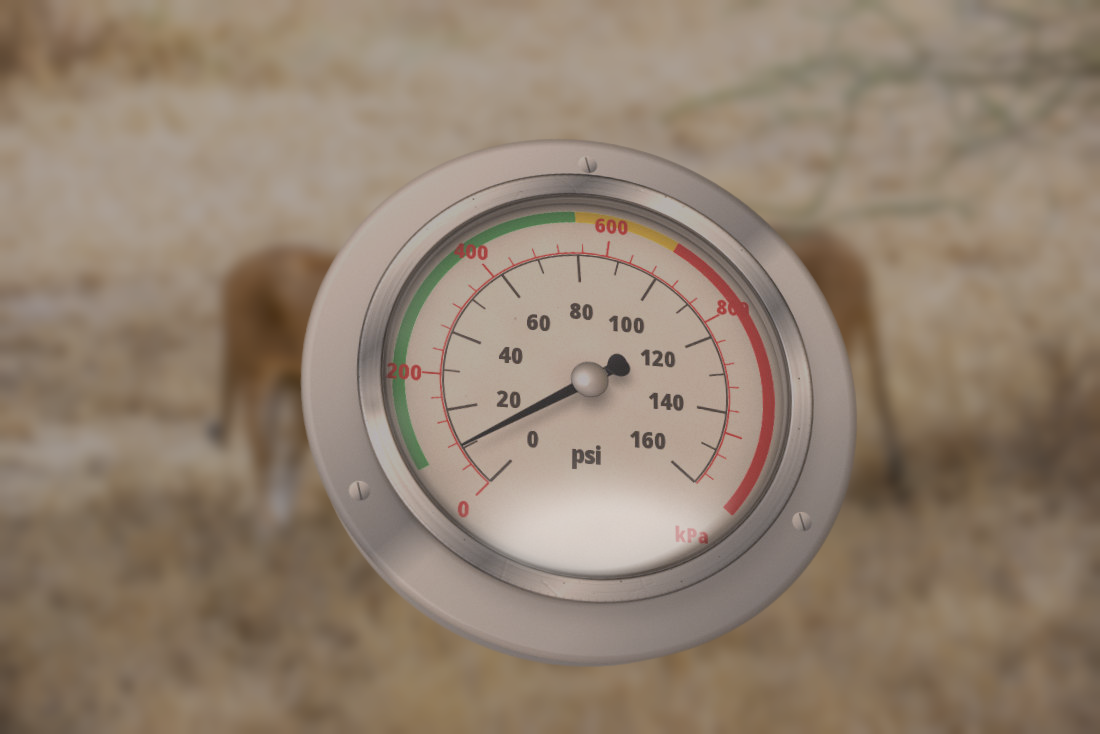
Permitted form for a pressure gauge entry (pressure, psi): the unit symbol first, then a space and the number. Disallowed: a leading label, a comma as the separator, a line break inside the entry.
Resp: psi 10
